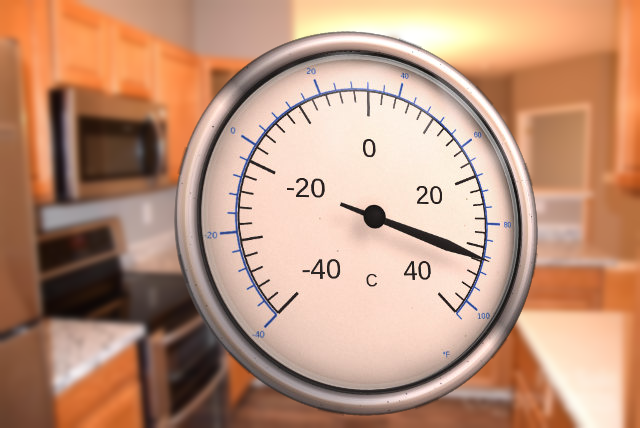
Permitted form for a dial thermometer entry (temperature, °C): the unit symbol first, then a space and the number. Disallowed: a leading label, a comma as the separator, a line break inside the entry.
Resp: °C 32
